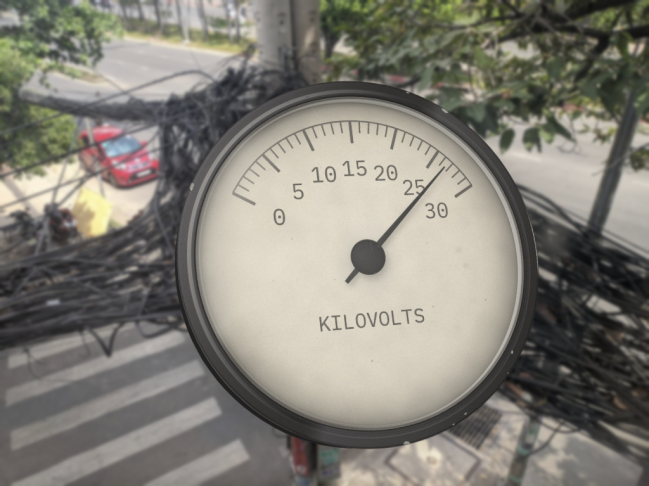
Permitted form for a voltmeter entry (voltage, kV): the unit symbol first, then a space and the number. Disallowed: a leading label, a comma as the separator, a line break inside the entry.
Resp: kV 26.5
